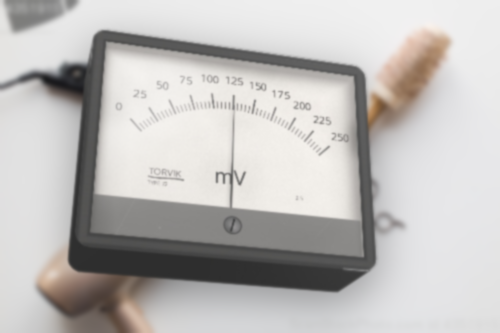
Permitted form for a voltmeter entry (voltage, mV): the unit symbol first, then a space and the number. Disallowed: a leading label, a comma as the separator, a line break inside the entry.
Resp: mV 125
